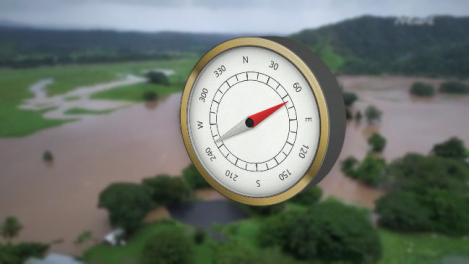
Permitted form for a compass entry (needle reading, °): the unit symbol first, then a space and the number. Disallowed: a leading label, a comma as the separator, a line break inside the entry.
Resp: ° 67.5
